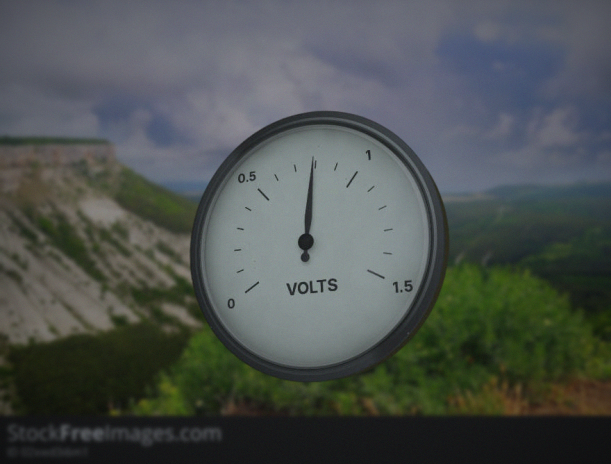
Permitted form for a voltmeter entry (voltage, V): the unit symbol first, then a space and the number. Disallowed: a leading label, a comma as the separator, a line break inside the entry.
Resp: V 0.8
